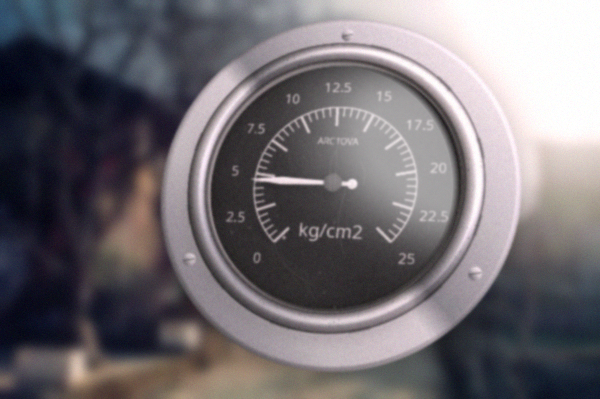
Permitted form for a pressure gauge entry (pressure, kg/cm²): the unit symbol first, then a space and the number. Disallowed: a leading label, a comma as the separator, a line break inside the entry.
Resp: kg/cm² 4.5
